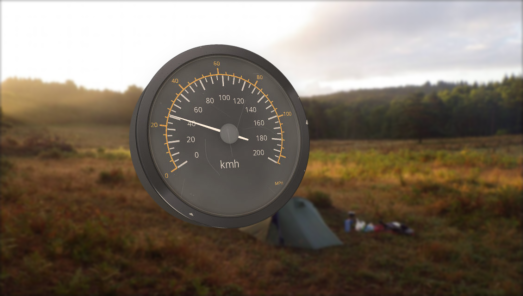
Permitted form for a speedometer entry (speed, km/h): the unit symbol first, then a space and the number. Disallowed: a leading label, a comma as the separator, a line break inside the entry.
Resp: km/h 40
